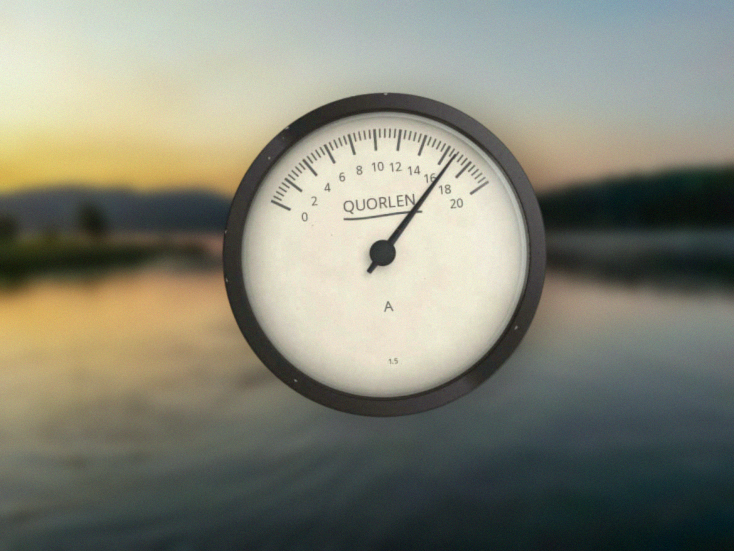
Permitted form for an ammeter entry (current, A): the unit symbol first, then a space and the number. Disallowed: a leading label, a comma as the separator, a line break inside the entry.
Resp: A 16.8
